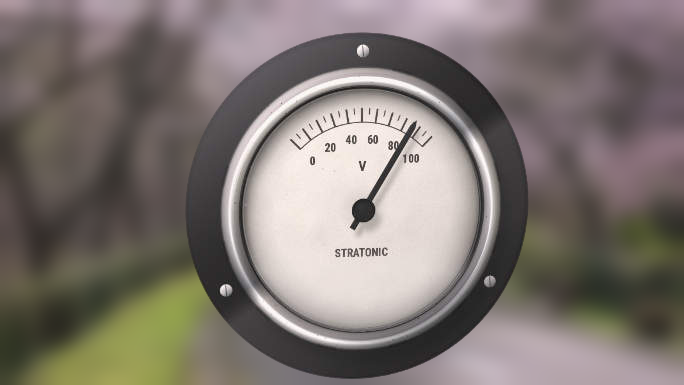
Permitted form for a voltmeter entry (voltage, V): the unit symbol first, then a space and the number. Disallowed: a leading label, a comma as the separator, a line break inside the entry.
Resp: V 85
